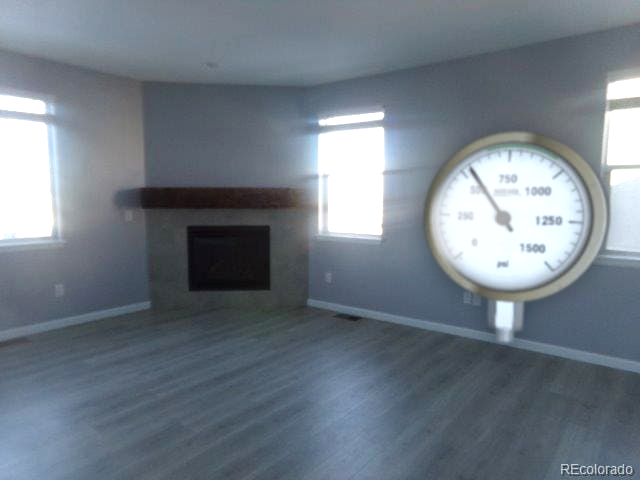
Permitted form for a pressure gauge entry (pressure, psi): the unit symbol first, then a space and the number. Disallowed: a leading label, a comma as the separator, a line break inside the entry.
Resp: psi 550
